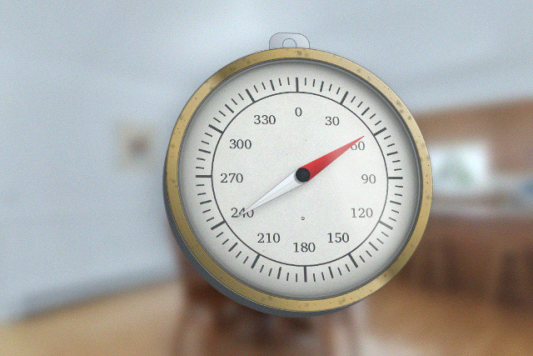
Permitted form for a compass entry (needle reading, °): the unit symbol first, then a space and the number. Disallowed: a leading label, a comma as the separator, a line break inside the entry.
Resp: ° 57.5
